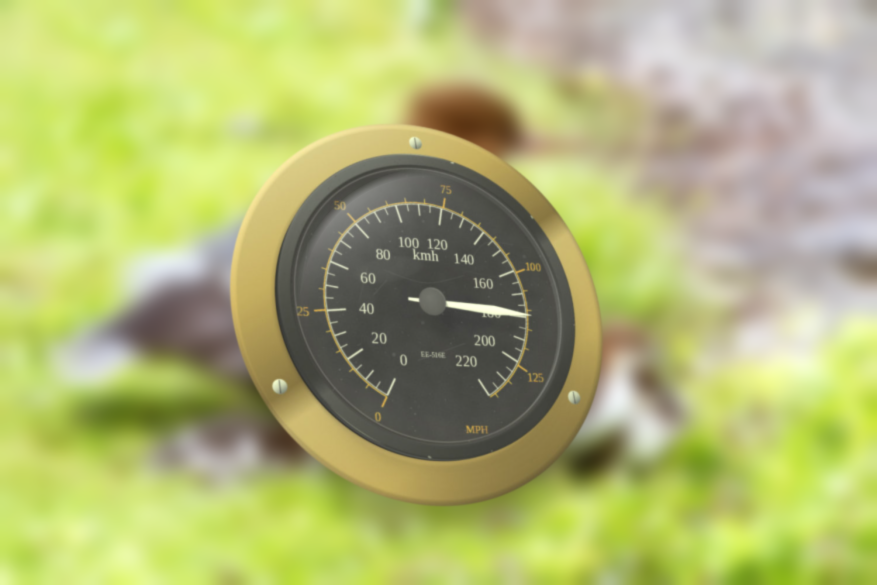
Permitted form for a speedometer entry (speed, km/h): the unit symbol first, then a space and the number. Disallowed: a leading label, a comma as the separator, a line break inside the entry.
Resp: km/h 180
